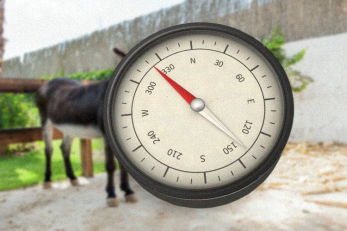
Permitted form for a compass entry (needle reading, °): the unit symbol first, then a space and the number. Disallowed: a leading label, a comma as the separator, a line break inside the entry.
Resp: ° 320
